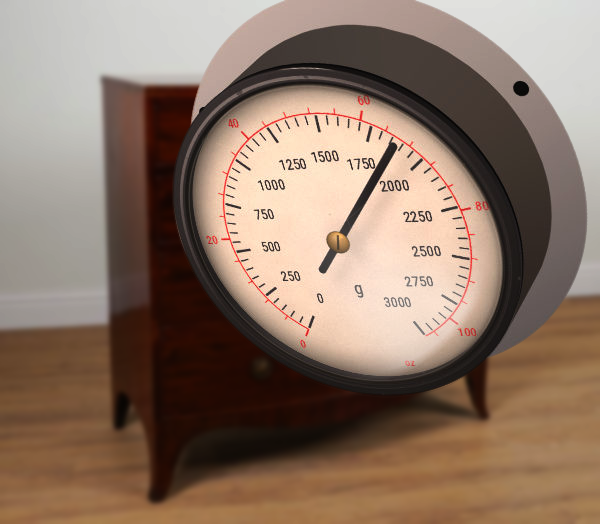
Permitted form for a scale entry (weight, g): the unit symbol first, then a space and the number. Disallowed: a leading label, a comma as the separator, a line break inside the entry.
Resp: g 1875
